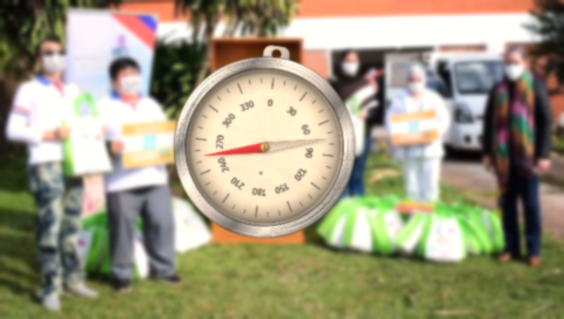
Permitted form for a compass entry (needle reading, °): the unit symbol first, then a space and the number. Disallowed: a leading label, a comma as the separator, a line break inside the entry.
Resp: ° 255
